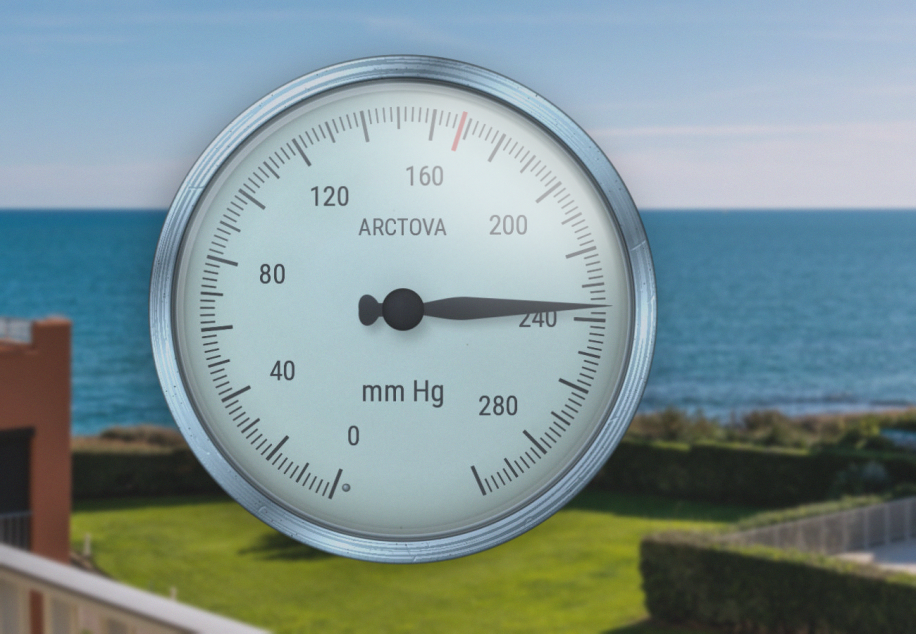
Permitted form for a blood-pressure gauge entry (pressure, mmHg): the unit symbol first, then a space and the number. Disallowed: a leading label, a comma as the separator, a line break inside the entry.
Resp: mmHg 236
